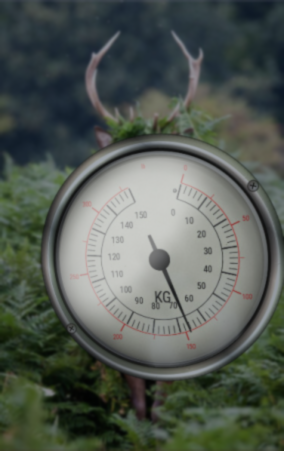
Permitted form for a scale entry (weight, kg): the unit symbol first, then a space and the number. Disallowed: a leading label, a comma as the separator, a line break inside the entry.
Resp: kg 66
